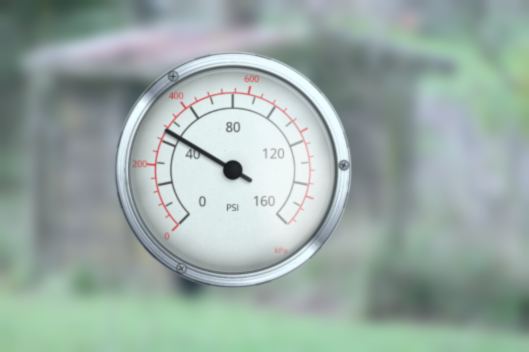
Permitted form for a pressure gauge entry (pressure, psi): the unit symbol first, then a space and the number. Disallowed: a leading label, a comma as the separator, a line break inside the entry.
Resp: psi 45
